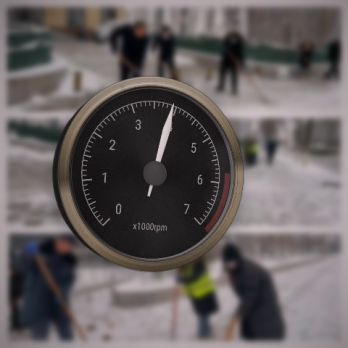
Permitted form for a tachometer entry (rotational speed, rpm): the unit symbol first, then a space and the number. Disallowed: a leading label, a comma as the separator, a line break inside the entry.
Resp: rpm 3900
